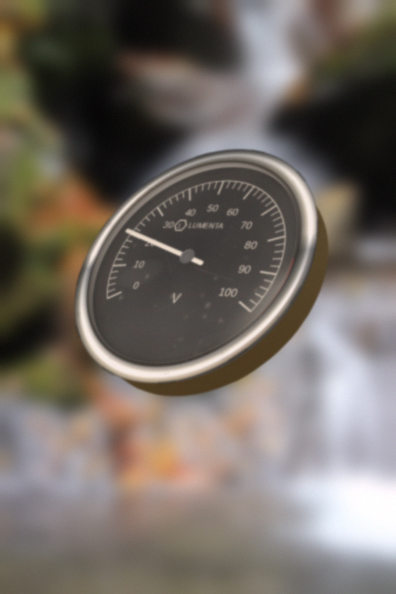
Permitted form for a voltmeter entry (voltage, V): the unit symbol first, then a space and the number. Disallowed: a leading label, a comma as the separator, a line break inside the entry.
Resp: V 20
